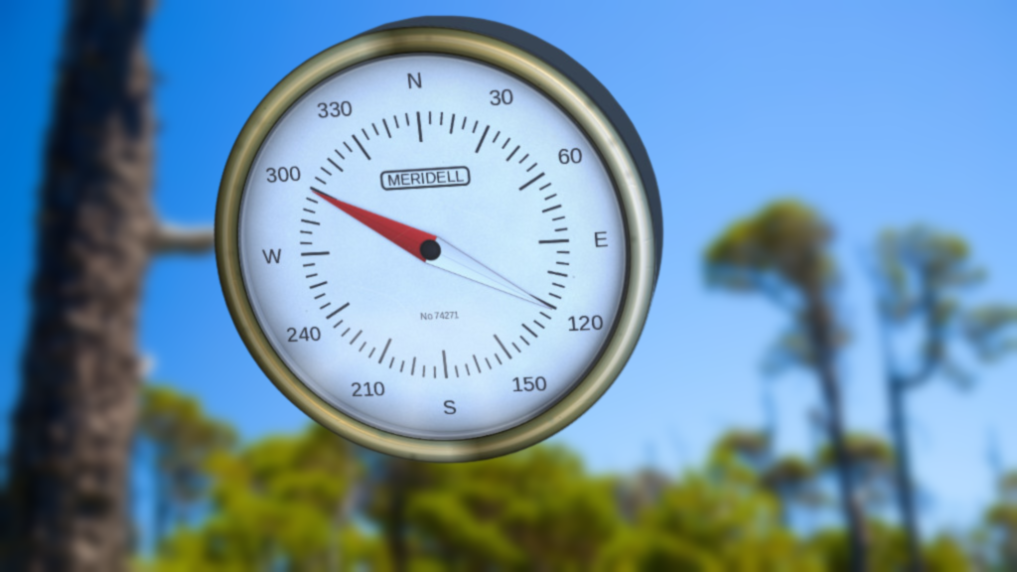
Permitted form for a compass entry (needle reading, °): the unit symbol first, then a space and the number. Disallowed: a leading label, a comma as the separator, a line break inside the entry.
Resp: ° 300
